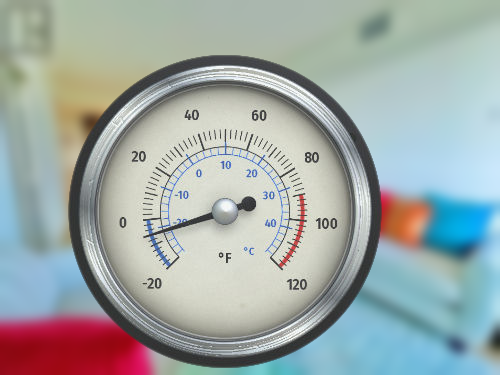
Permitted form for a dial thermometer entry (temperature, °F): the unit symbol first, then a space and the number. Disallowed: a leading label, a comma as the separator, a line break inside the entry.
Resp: °F -6
